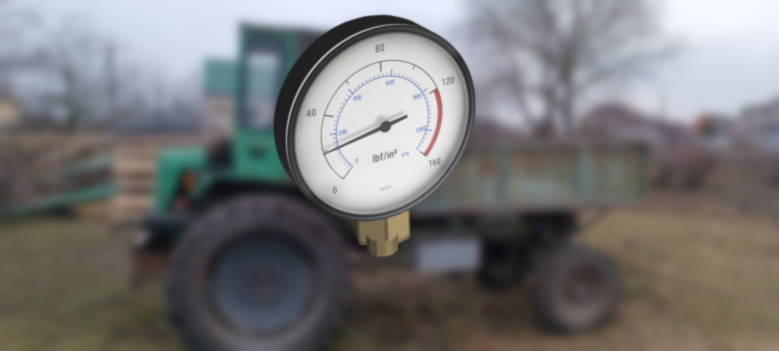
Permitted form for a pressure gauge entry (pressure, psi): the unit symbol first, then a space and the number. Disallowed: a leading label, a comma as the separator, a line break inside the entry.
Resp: psi 20
